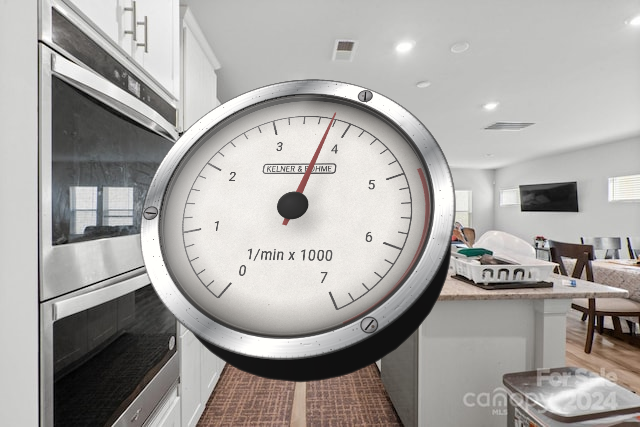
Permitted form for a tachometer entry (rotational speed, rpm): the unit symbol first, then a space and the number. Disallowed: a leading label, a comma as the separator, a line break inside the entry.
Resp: rpm 3800
